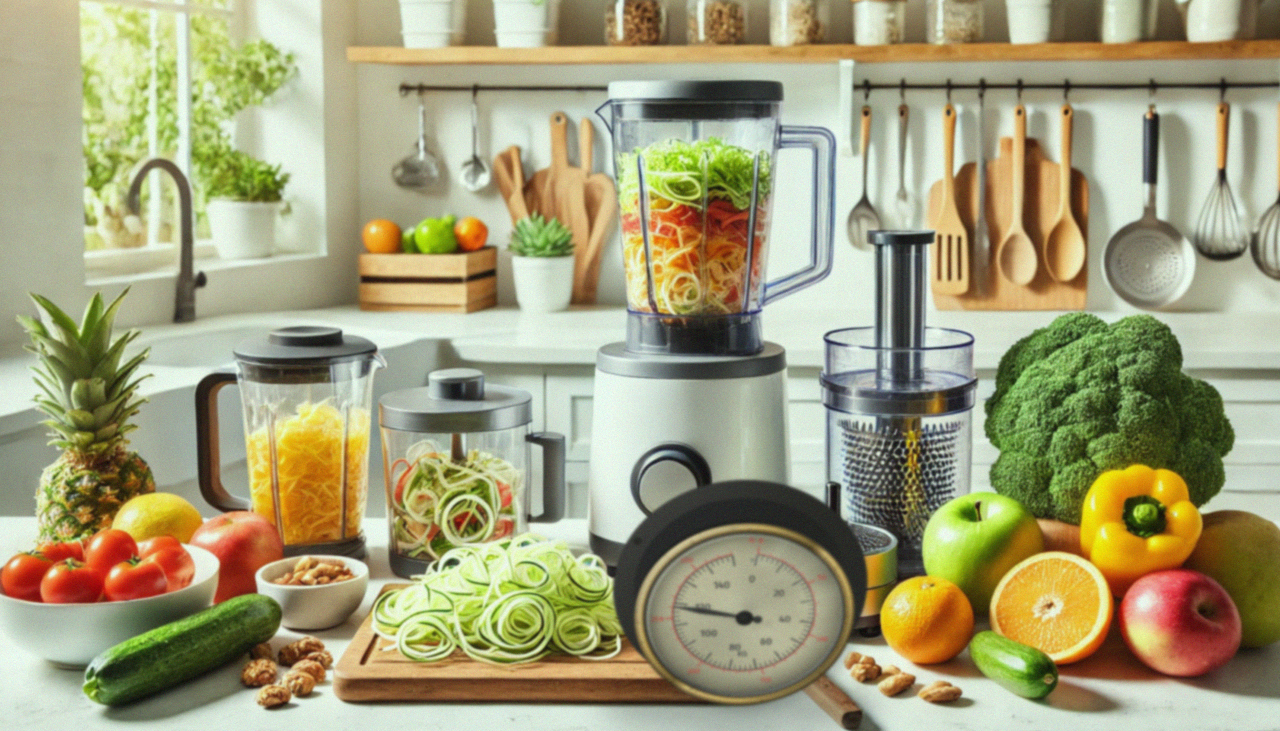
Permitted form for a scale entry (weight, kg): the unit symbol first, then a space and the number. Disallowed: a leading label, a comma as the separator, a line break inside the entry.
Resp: kg 120
